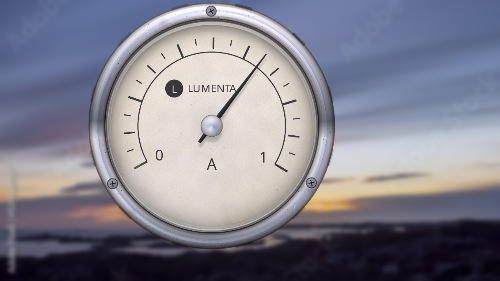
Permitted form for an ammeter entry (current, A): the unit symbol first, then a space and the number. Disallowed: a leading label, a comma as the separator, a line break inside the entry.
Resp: A 0.65
